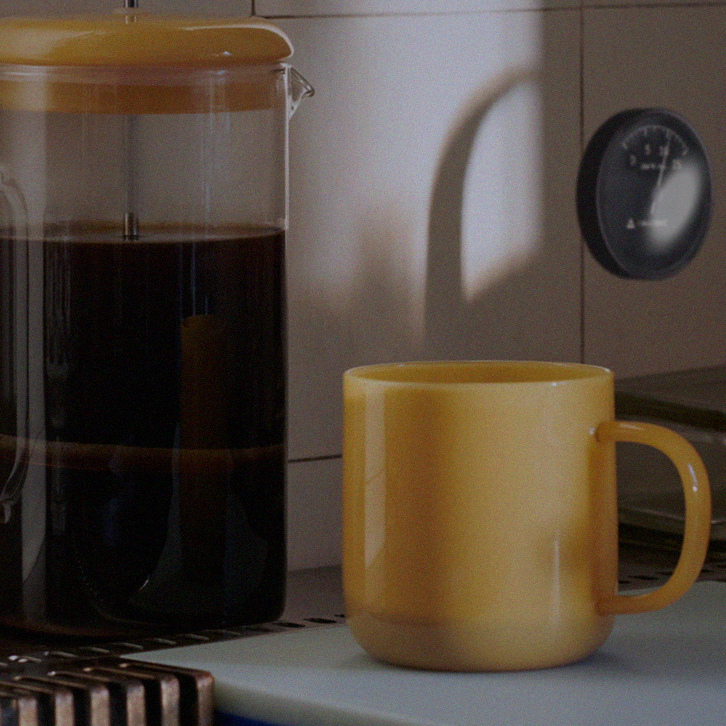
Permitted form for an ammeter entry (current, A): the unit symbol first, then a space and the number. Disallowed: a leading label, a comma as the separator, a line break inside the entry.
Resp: A 10
